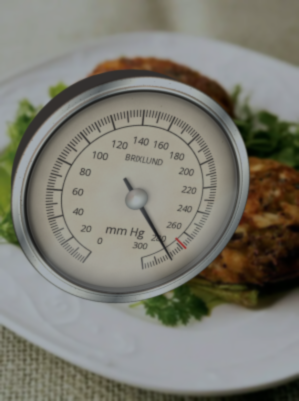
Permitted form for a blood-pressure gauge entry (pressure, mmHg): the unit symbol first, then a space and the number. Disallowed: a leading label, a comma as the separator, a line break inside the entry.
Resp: mmHg 280
